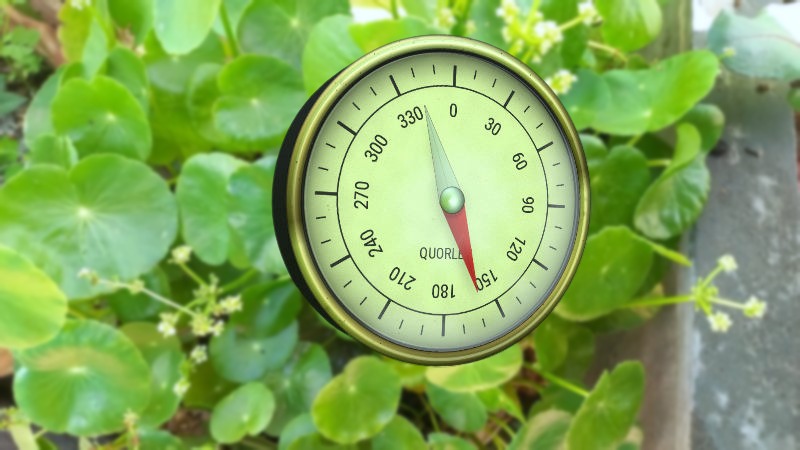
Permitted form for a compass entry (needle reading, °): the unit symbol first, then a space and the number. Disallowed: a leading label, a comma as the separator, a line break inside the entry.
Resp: ° 160
